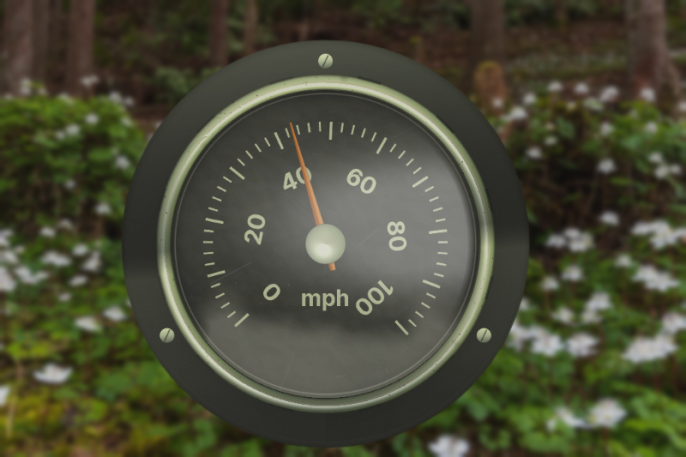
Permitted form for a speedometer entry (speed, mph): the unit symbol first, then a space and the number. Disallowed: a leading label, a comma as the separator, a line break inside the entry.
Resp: mph 43
